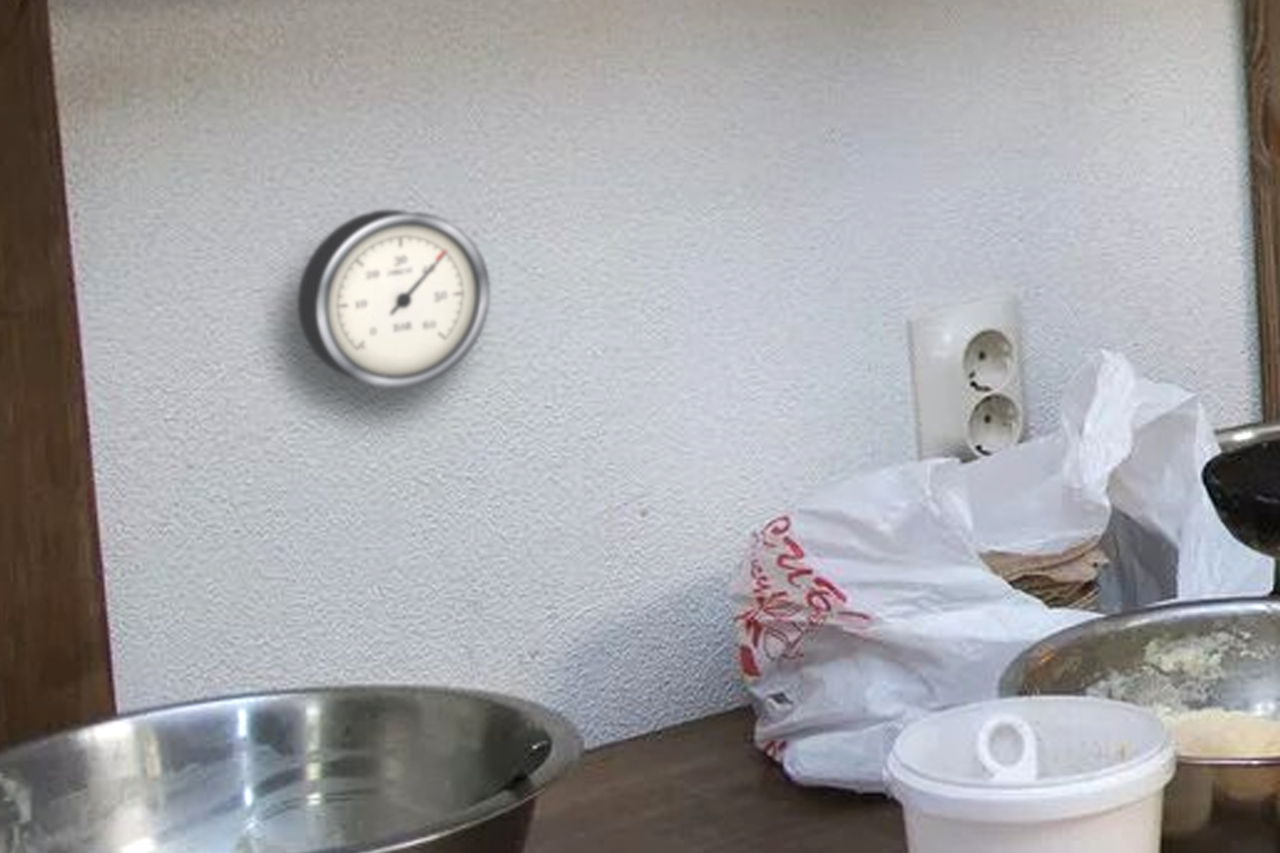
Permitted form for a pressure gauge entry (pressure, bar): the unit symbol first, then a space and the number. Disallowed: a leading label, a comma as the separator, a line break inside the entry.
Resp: bar 40
